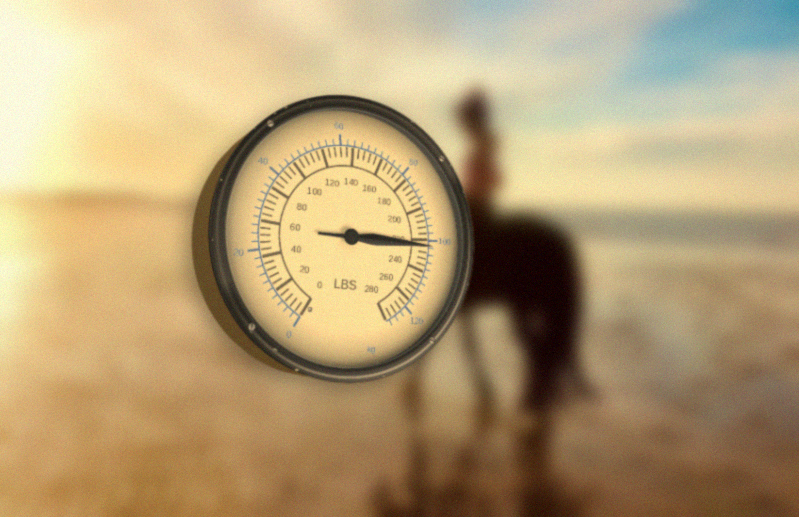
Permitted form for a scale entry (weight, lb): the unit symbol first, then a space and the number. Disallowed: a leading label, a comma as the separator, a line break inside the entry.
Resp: lb 224
